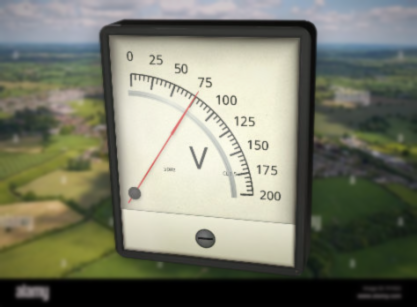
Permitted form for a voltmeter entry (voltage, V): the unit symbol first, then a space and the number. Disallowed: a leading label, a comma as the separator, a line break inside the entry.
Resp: V 75
